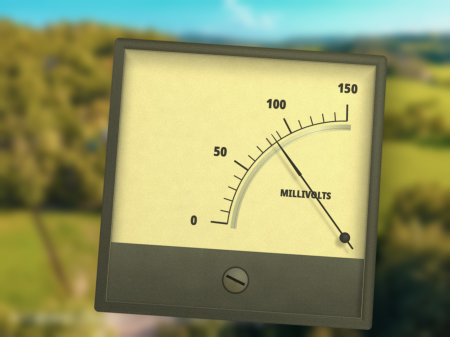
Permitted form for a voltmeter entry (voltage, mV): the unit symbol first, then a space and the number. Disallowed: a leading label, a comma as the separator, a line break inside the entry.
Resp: mV 85
